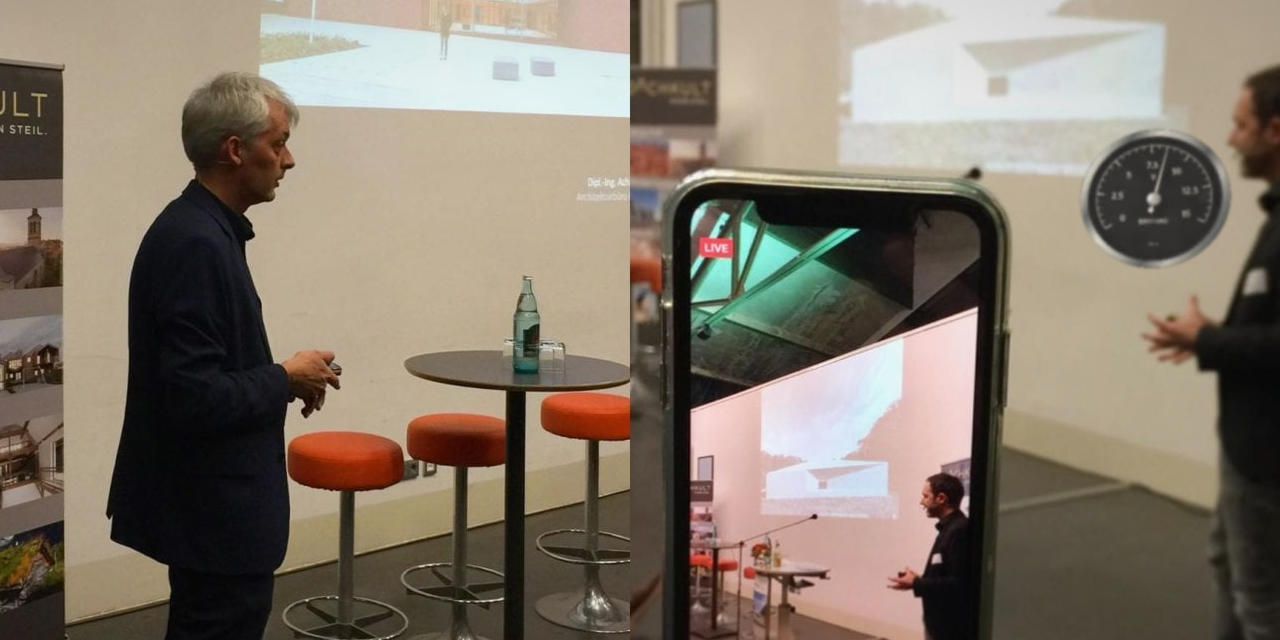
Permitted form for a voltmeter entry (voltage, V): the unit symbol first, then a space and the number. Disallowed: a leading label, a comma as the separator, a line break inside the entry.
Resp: V 8.5
